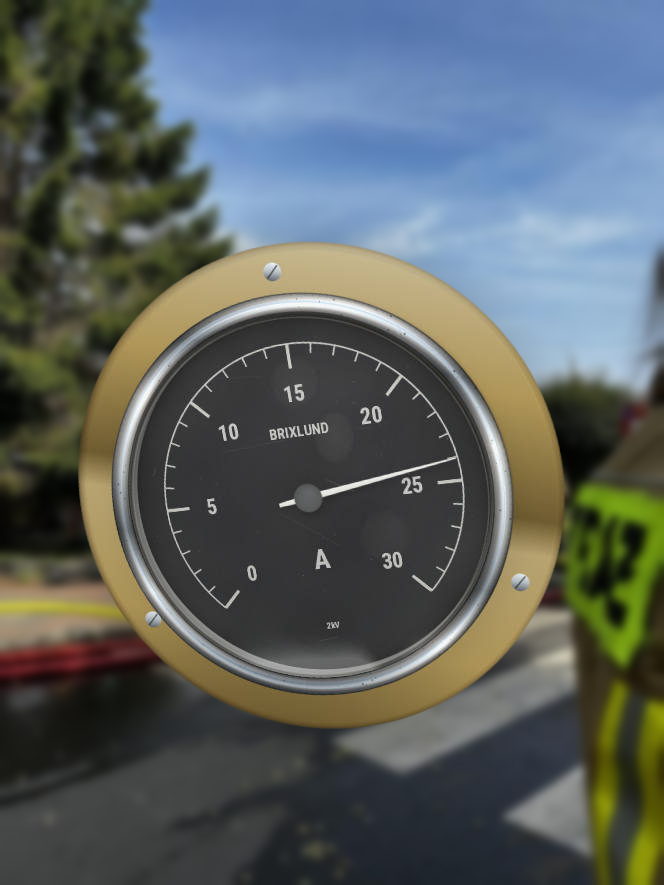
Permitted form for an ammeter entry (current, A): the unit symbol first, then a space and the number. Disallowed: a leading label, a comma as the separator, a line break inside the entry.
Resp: A 24
